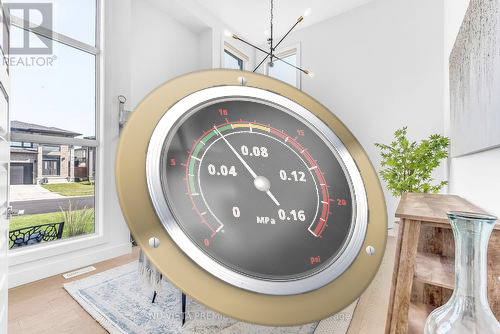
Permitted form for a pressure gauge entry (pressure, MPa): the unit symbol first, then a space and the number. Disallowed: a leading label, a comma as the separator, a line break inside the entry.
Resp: MPa 0.06
